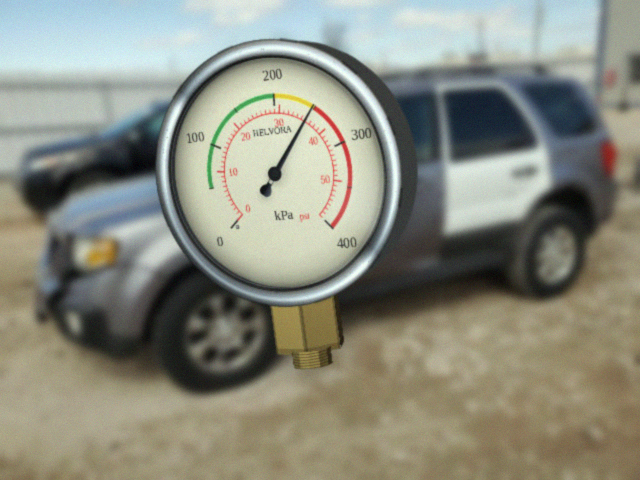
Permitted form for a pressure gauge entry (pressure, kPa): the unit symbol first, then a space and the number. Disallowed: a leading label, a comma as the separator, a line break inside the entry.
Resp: kPa 250
